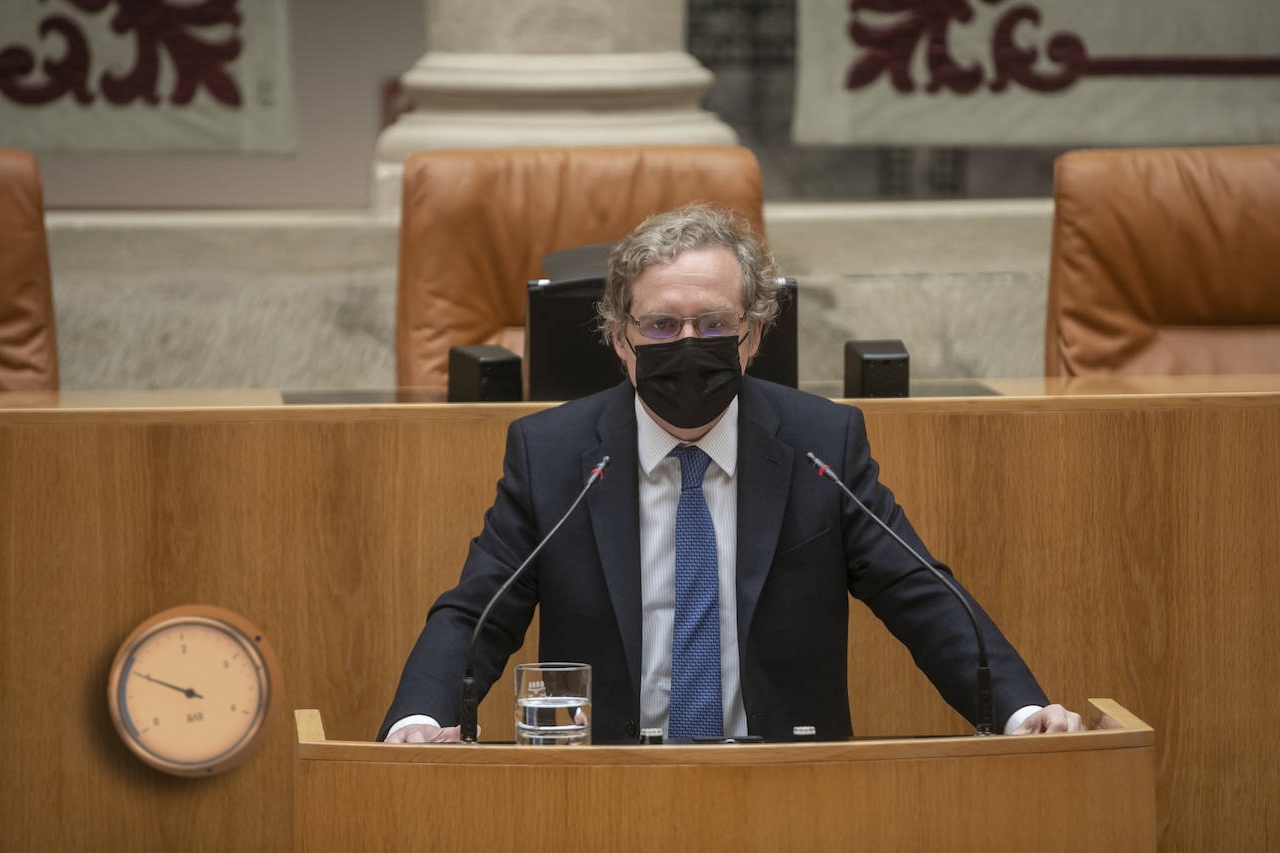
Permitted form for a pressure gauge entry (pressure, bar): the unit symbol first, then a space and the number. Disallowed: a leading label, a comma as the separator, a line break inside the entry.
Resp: bar 1
